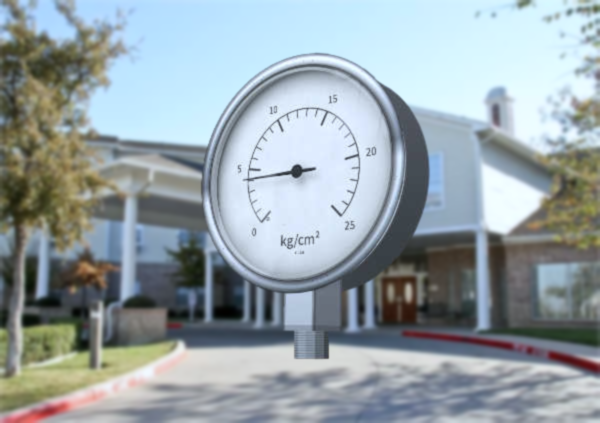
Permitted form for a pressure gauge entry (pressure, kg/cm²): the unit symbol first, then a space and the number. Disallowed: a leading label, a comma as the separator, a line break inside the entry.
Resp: kg/cm² 4
